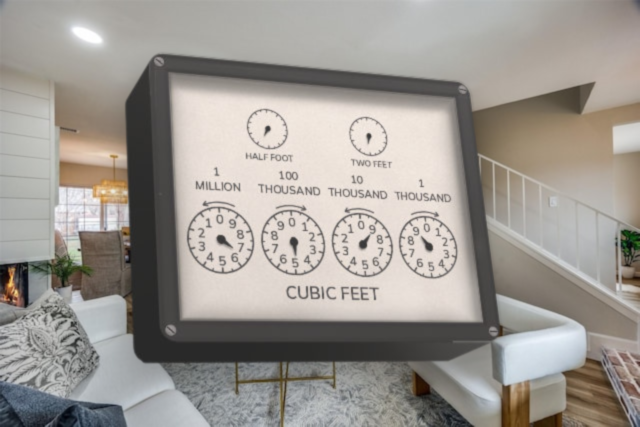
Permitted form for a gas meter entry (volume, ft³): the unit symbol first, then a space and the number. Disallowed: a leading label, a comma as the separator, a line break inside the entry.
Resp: ft³ 648900
